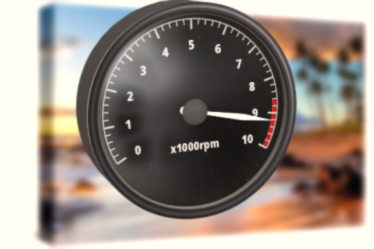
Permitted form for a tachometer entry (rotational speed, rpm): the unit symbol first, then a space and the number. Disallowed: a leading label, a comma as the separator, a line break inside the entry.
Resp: rpm 9200
